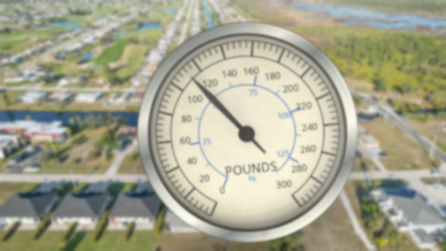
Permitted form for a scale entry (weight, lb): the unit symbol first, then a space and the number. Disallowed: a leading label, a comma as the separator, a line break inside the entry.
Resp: lb 112
